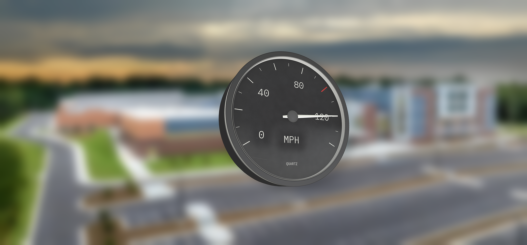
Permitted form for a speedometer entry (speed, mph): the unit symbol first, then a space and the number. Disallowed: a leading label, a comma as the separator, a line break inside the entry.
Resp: mph 120
